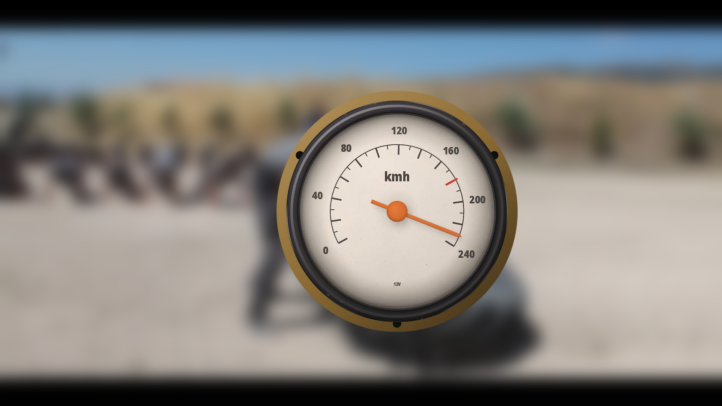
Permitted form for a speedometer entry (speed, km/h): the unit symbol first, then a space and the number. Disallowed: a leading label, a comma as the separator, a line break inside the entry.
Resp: km/h 230
